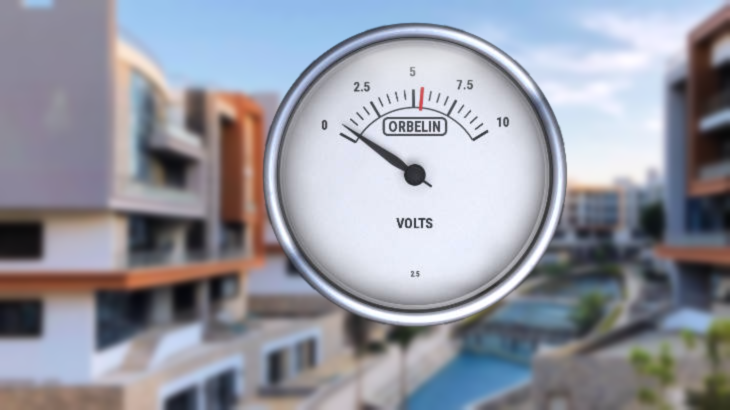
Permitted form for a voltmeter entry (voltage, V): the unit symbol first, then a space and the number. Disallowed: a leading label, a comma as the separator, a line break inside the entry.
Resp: V 0.5
